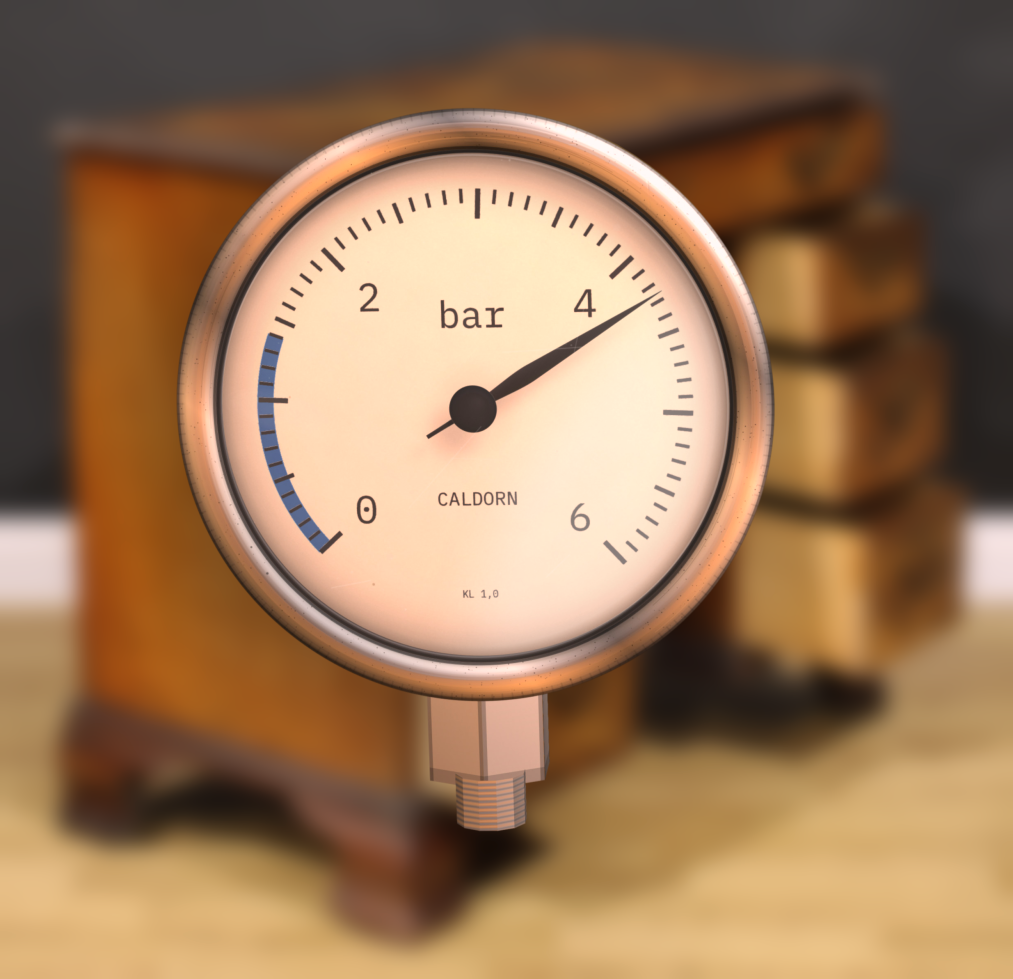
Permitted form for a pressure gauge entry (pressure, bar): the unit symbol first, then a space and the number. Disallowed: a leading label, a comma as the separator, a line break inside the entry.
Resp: bar 4.25
